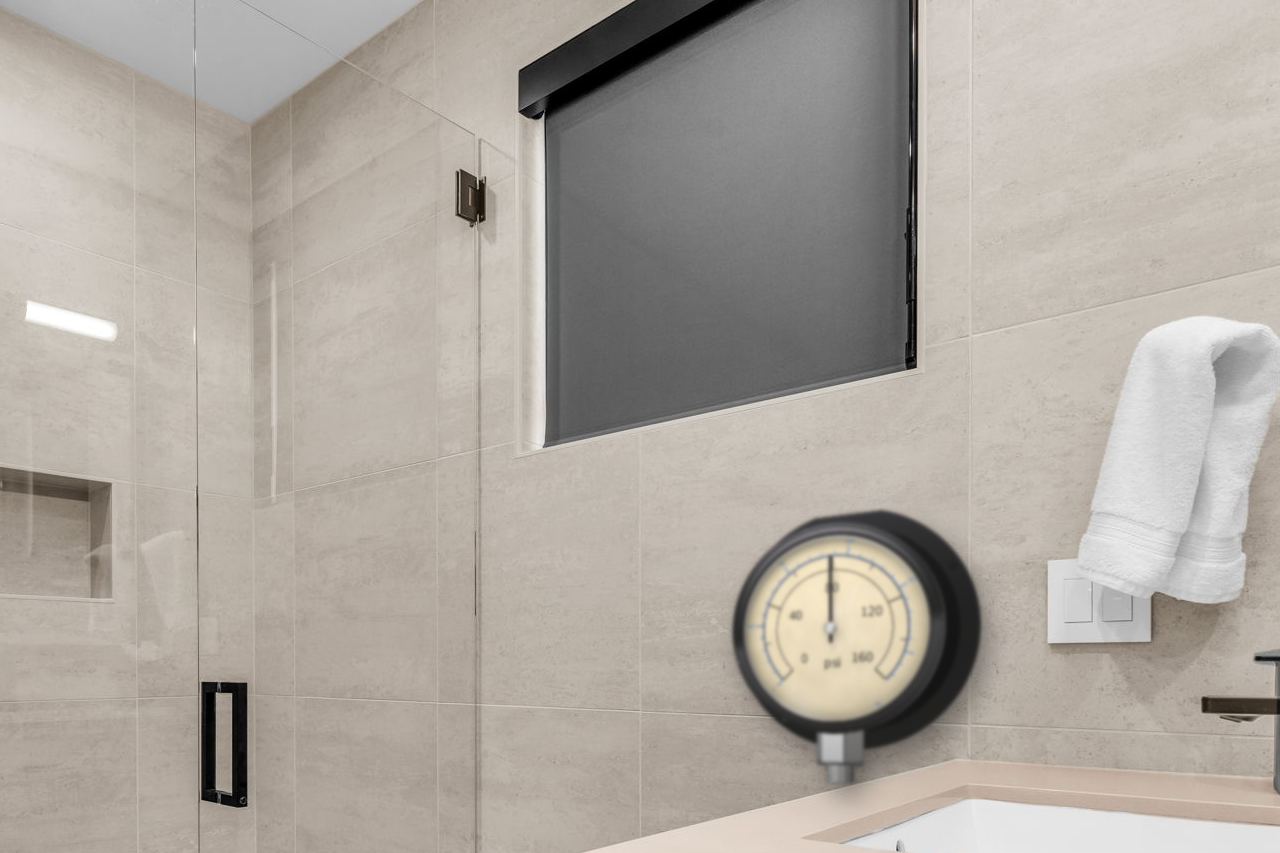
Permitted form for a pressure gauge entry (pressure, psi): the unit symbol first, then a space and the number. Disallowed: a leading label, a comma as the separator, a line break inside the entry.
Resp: psi 80
